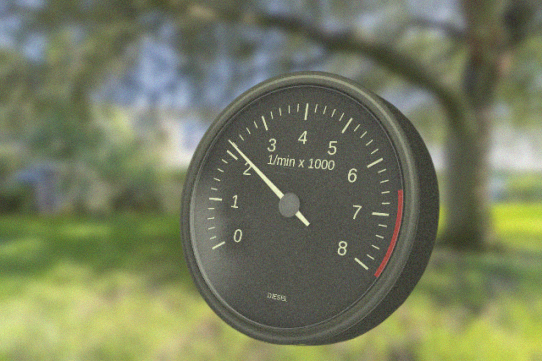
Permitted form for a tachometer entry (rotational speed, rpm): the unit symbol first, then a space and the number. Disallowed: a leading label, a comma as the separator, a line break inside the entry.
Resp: rpm 2200
